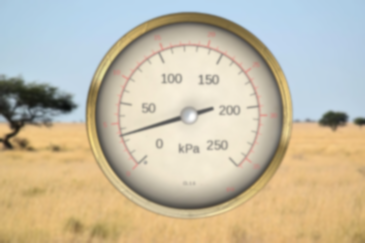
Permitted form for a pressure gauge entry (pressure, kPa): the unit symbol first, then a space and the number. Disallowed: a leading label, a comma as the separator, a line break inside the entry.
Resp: kPa 25
